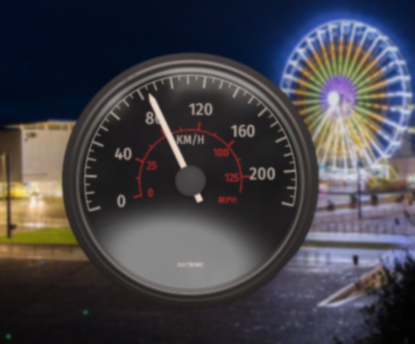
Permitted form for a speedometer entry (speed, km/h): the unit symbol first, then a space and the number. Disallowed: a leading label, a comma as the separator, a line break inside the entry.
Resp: km/h 85
